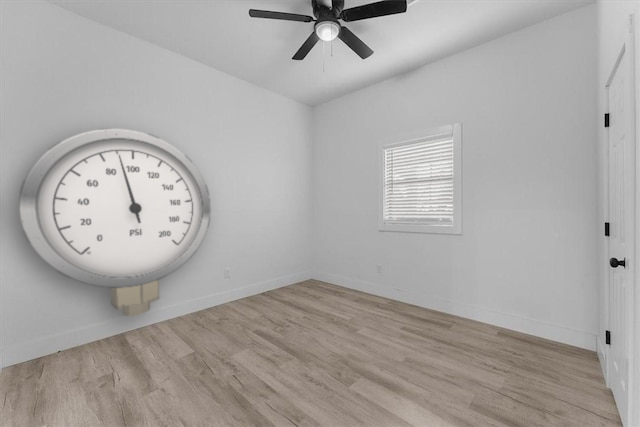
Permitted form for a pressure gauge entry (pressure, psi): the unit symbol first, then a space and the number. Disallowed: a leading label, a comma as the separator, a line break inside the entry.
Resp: psi 90
